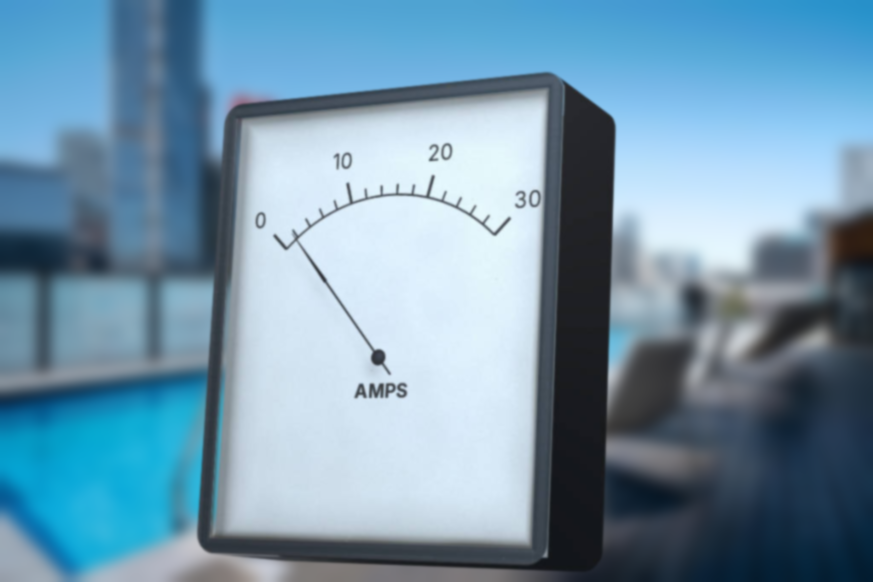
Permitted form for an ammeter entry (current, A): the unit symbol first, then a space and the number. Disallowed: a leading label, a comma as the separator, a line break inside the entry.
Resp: A 2
